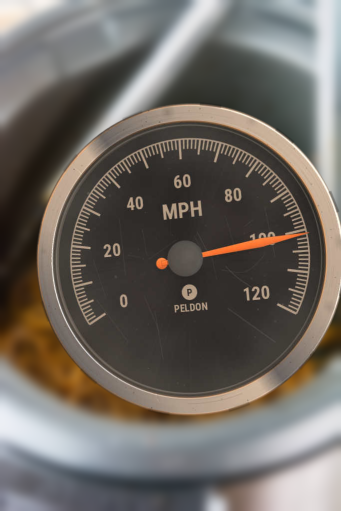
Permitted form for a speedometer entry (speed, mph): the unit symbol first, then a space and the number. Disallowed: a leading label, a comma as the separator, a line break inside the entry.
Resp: mph 101
